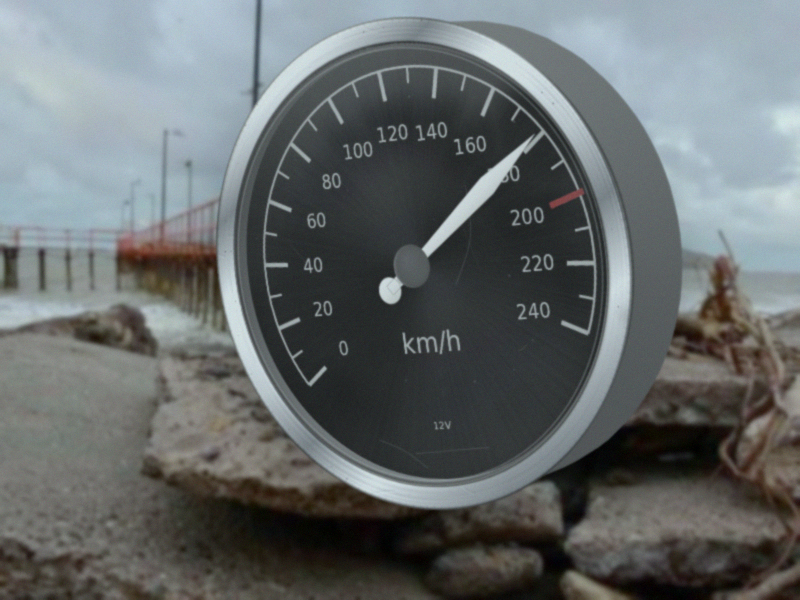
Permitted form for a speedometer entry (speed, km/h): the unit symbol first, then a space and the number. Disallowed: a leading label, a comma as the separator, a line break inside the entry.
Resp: km/h 180
